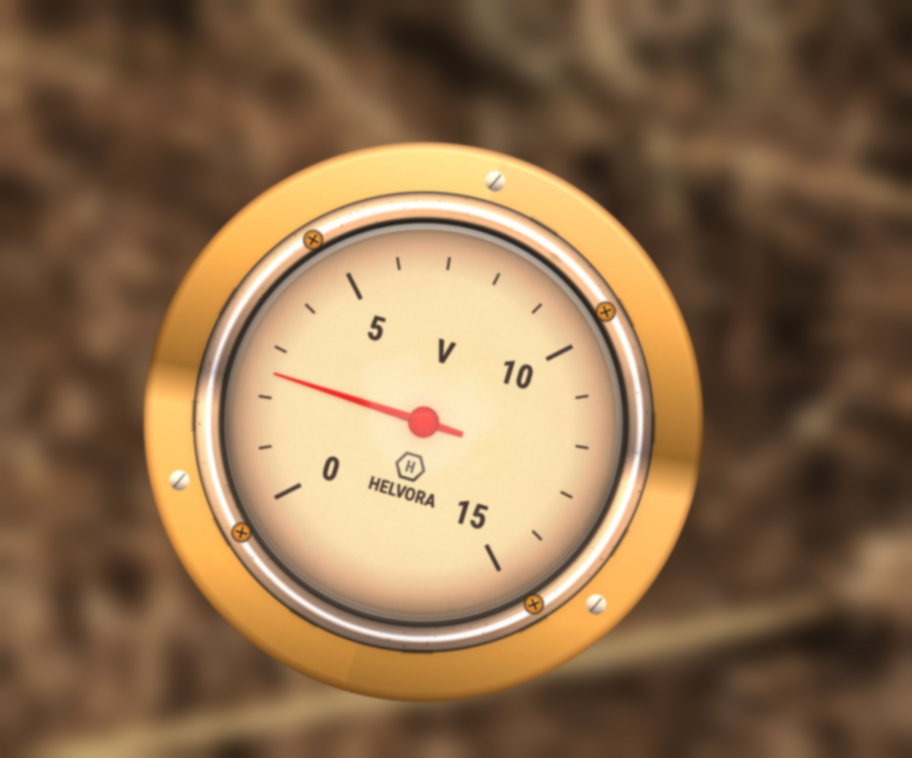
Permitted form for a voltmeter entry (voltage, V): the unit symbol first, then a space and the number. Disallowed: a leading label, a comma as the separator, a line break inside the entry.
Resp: V 2.5
